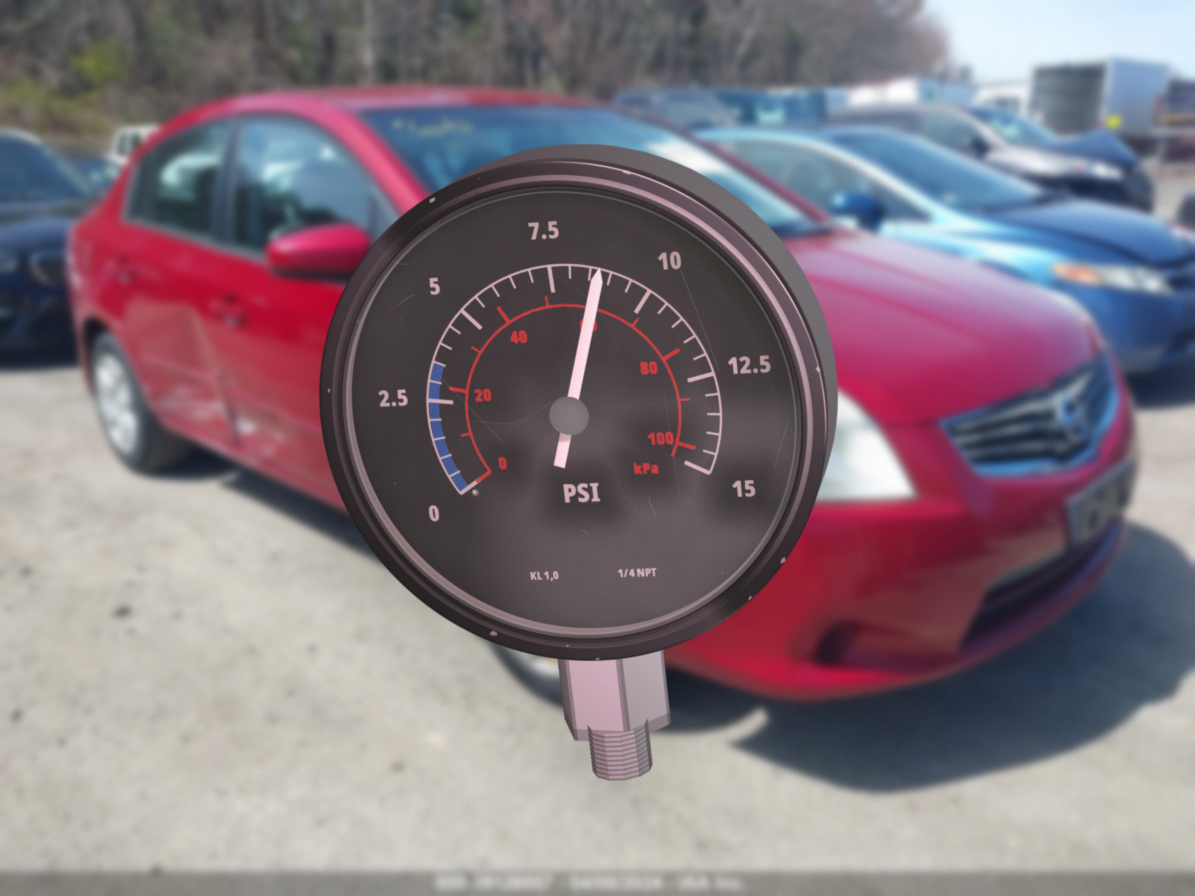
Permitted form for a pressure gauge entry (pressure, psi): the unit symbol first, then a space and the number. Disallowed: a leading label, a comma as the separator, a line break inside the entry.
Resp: psi 8.75
